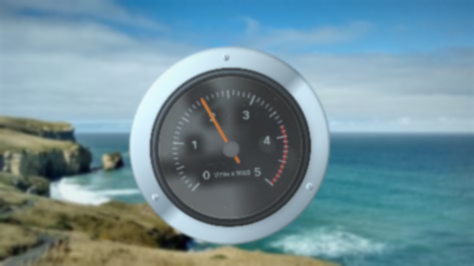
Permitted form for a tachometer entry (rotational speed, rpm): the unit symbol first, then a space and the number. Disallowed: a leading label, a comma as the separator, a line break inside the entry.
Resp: rpm 2000
